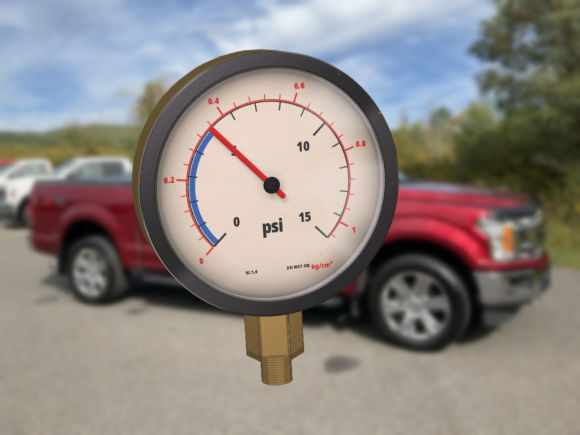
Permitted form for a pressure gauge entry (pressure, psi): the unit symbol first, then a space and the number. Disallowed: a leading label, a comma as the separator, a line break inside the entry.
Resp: psi 5
